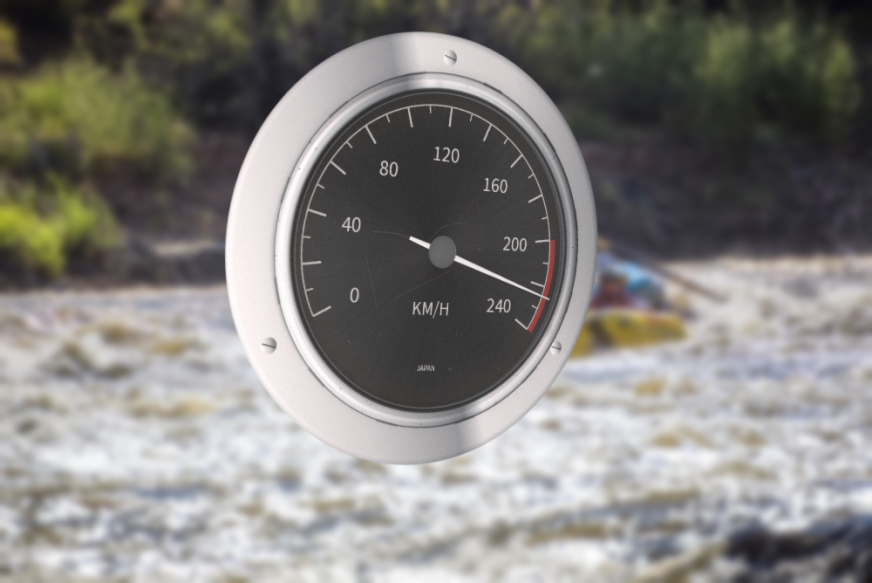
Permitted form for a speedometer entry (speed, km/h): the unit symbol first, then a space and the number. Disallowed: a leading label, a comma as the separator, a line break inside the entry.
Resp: km/h 225
